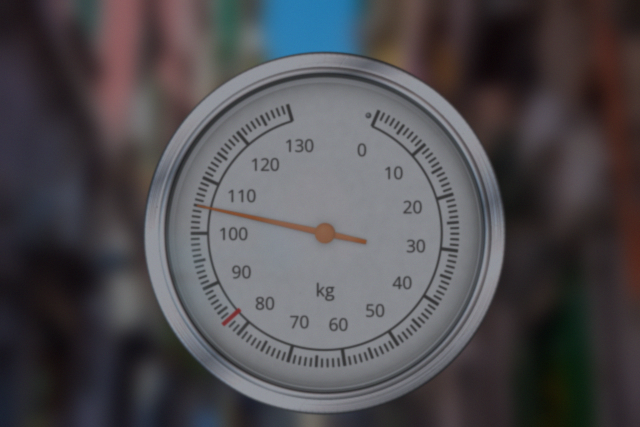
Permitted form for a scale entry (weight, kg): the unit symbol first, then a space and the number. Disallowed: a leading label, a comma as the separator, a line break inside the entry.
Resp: kg 105
